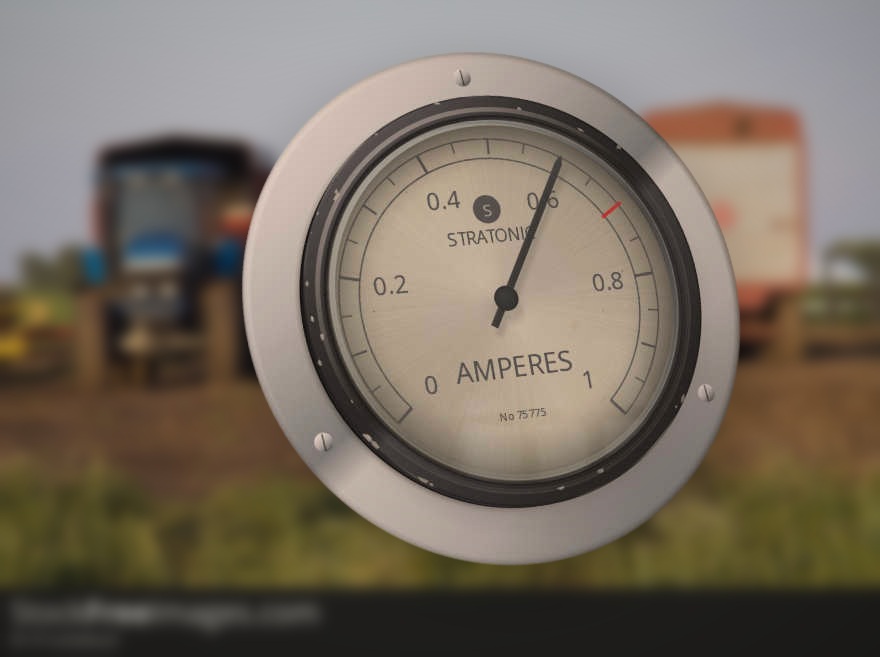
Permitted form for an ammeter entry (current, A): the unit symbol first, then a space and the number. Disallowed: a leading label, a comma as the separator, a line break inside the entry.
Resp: A 0.6
